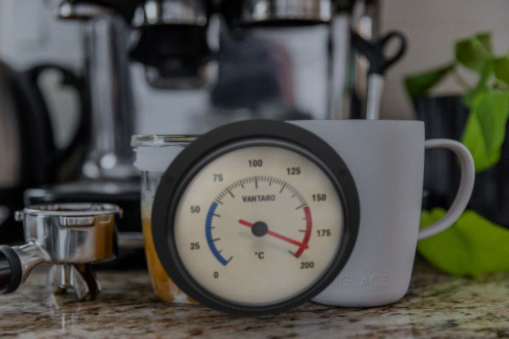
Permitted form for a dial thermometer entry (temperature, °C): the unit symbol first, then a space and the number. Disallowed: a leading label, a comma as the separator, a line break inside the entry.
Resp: °C 187.5
